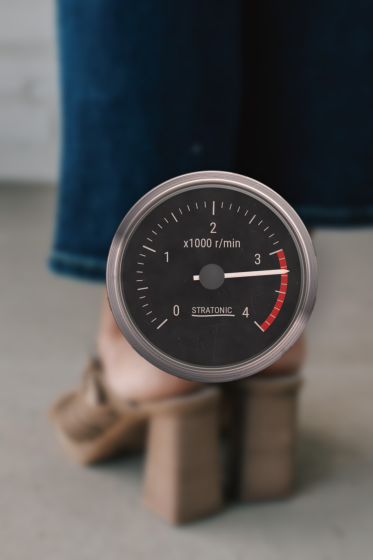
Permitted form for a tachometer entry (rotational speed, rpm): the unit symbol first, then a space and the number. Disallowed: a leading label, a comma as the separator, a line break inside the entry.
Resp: rpm 3250
